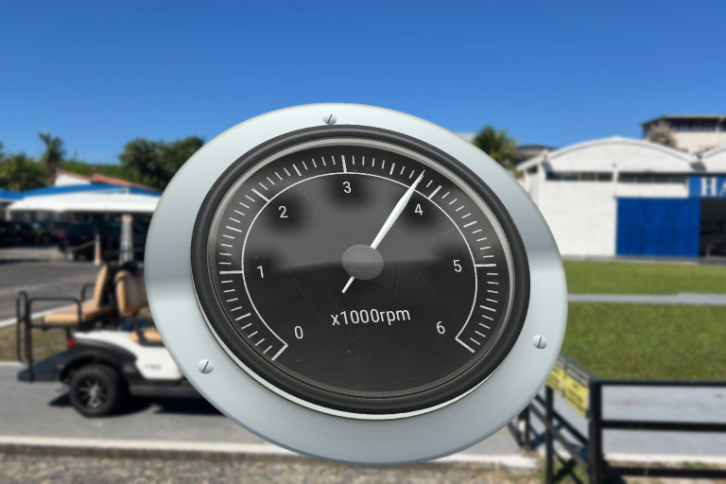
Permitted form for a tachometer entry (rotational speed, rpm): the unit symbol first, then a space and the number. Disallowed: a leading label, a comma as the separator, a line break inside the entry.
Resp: rpm 3800
